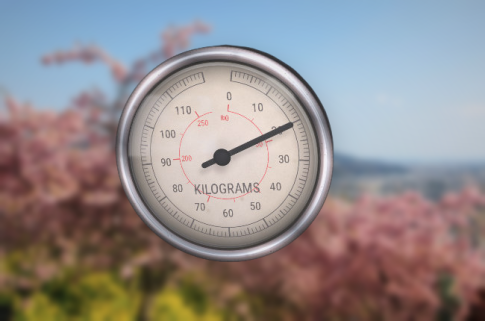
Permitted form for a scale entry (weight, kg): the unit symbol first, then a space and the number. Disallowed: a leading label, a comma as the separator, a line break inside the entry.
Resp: kg 20
